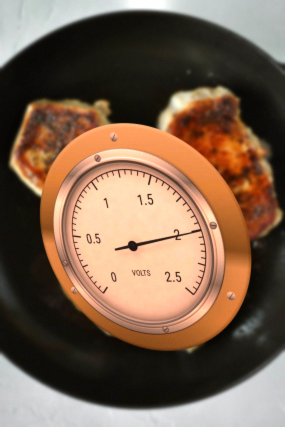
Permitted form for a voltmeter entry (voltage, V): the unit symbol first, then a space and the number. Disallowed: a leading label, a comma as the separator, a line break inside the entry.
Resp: V 2
